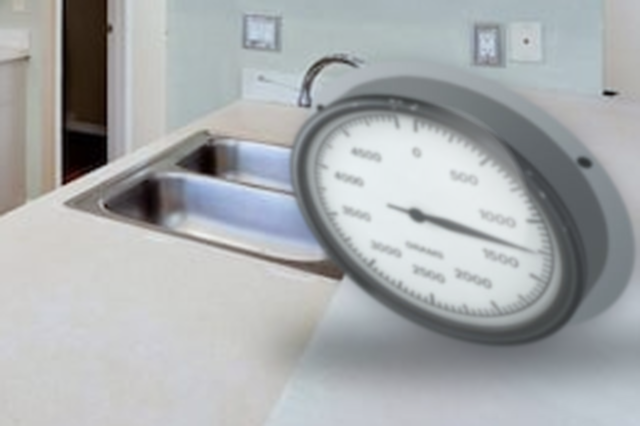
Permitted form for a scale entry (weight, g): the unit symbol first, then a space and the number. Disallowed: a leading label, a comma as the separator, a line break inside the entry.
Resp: g 1250
